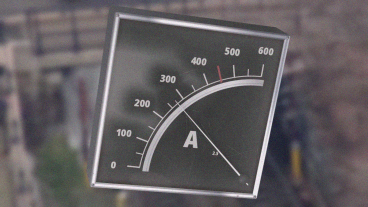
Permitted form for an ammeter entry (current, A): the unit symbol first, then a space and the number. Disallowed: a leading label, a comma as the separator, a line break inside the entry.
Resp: A 275
